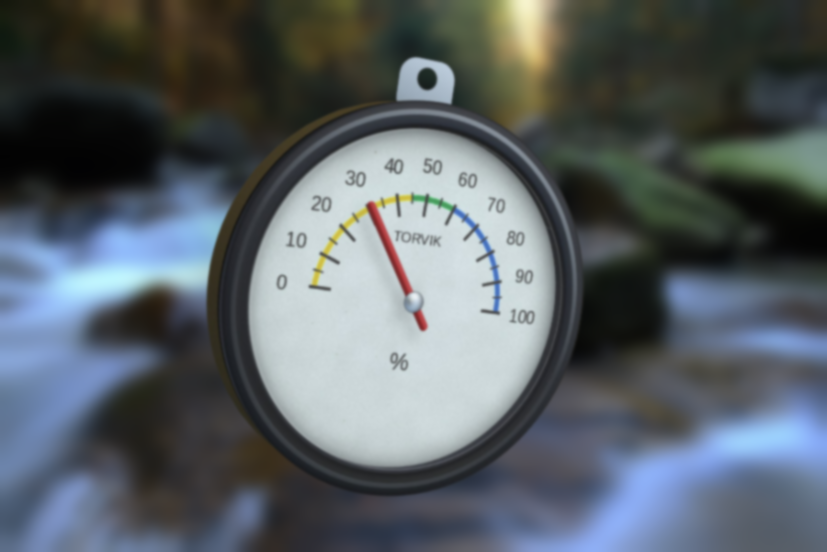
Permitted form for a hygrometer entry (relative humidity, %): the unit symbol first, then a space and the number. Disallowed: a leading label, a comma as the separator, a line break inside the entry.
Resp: % 30
